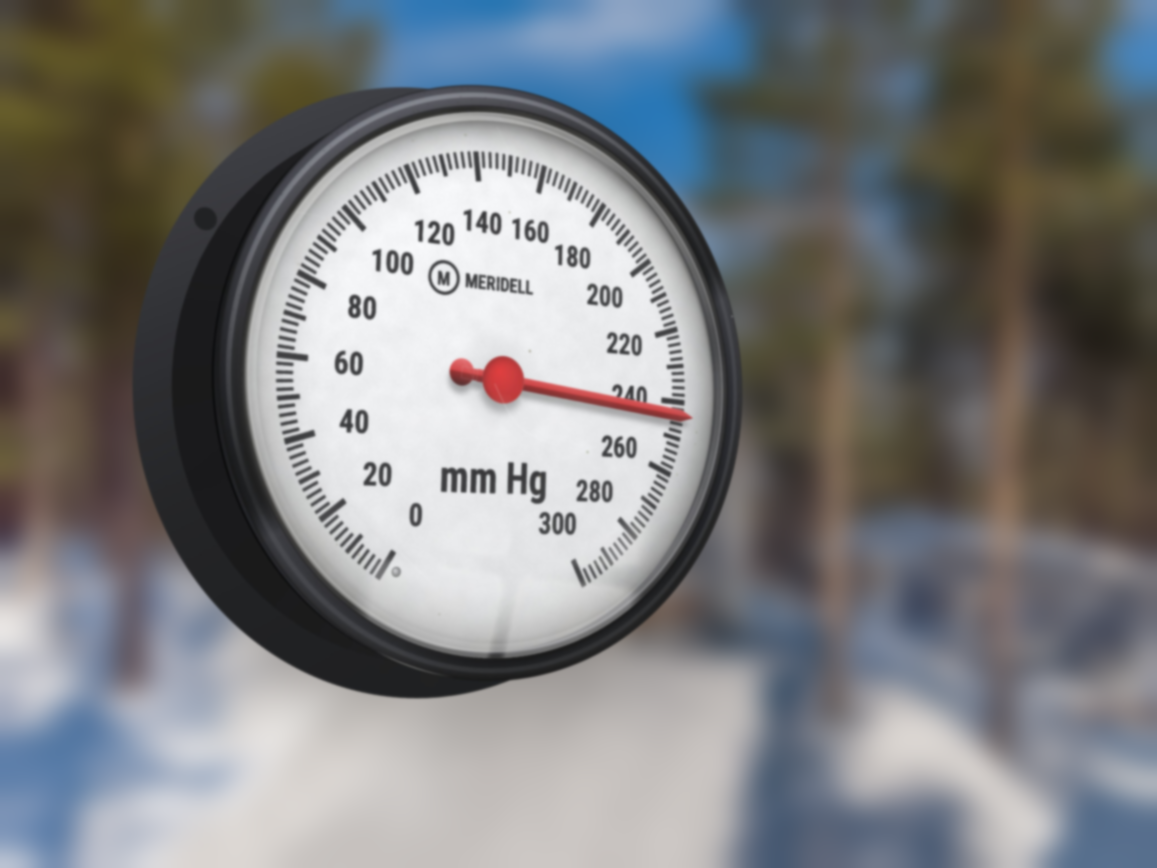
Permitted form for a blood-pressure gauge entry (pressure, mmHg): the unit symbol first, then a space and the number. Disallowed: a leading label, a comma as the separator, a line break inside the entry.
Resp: mmHg 244
